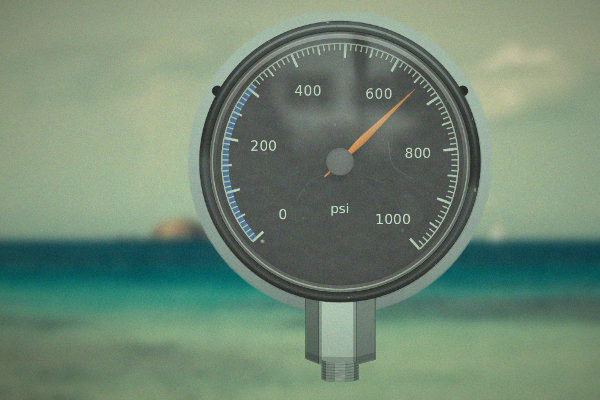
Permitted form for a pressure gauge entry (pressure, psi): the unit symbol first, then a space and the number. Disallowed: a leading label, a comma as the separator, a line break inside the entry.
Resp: psi 660
